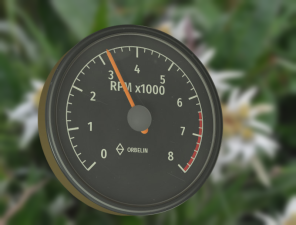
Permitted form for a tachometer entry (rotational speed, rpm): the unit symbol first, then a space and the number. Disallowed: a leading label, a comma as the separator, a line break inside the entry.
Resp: rpm 3200
